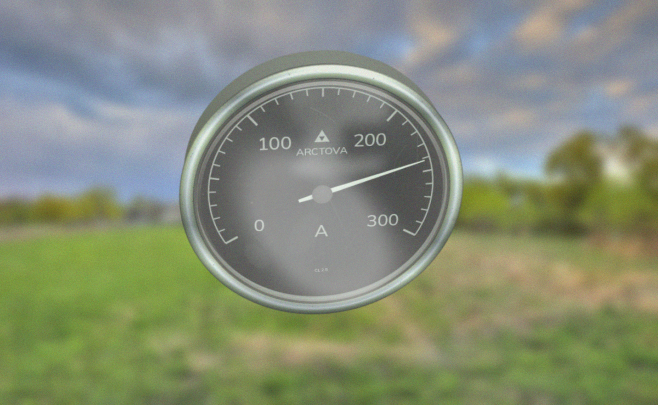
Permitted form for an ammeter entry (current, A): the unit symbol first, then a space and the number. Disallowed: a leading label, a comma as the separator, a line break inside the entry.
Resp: A 240
